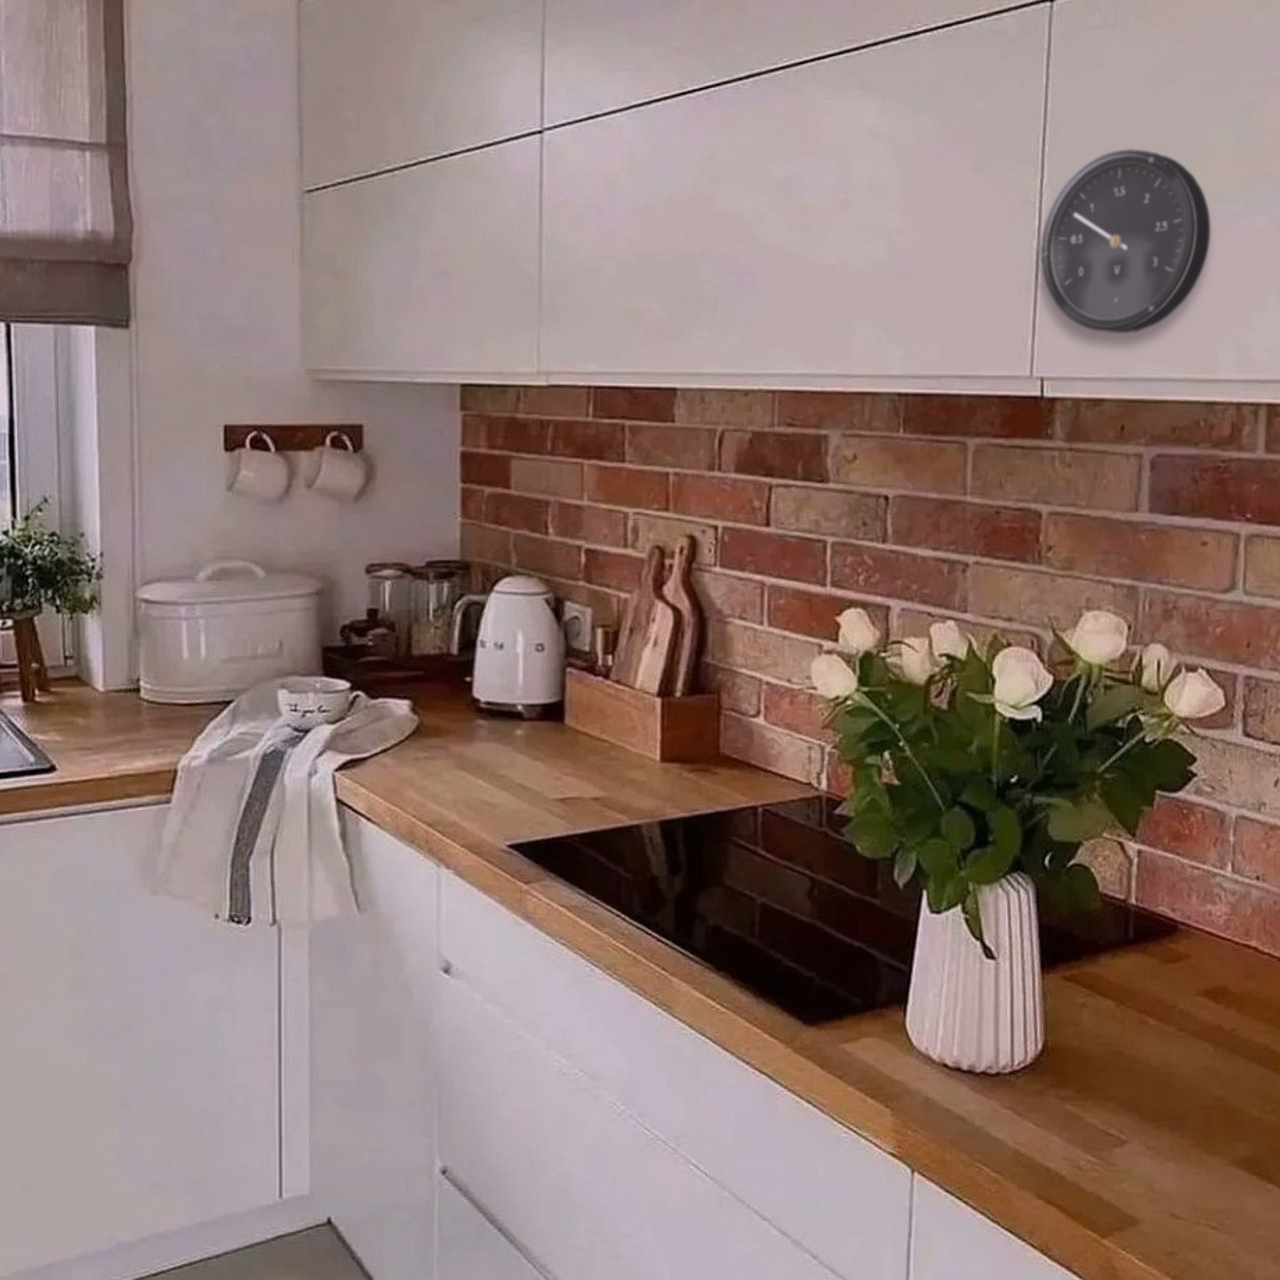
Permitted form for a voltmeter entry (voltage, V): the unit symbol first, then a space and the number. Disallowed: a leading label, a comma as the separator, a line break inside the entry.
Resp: V 0.8
